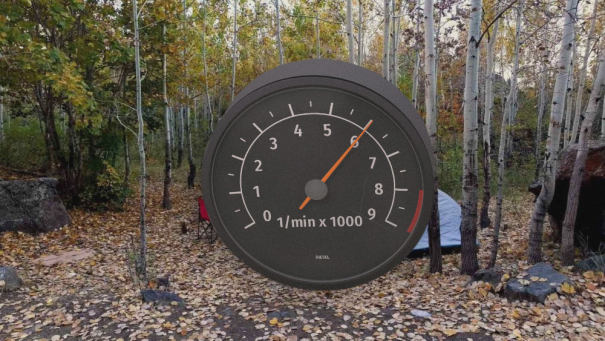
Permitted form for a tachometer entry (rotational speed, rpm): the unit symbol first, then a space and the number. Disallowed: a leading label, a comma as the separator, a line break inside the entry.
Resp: rpm 6000
